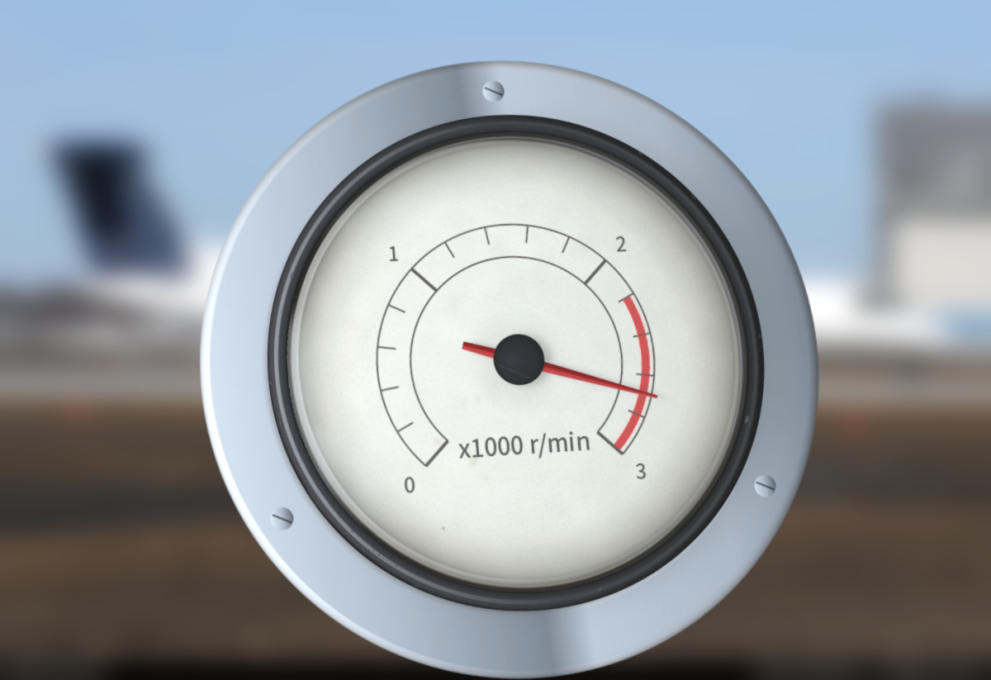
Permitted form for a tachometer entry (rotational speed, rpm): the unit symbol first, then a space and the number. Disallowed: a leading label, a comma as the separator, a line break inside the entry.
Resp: rpm 2700
